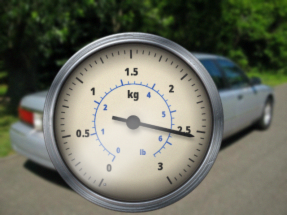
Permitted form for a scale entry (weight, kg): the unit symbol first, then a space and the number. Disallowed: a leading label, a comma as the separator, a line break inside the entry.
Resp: kg 2.55
